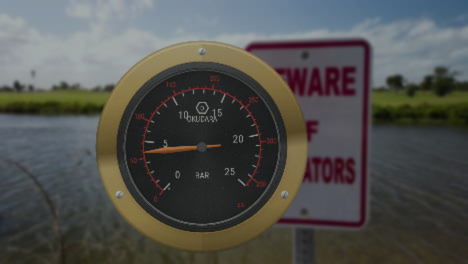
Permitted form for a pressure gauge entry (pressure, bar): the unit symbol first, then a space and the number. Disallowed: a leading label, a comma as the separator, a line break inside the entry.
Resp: bar 4
